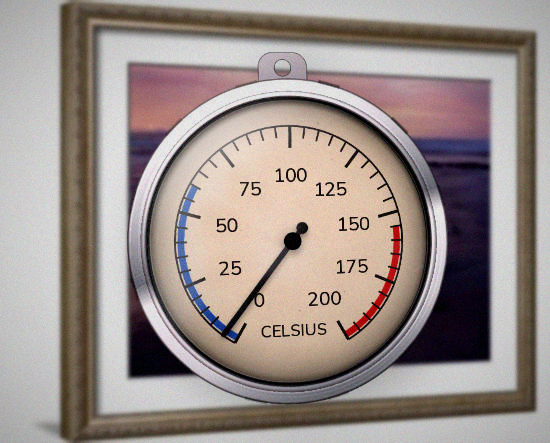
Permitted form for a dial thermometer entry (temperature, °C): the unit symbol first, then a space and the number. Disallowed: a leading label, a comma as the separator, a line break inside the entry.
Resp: °C 5
